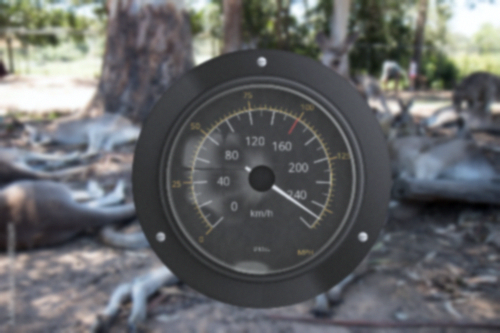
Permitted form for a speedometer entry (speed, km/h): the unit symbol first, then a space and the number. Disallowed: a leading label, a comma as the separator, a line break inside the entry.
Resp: km/h 250
